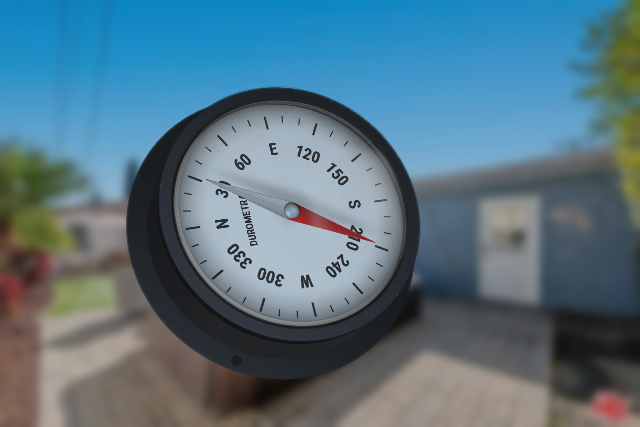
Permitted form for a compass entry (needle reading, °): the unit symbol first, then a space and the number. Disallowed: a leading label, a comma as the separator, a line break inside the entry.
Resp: ° 210
